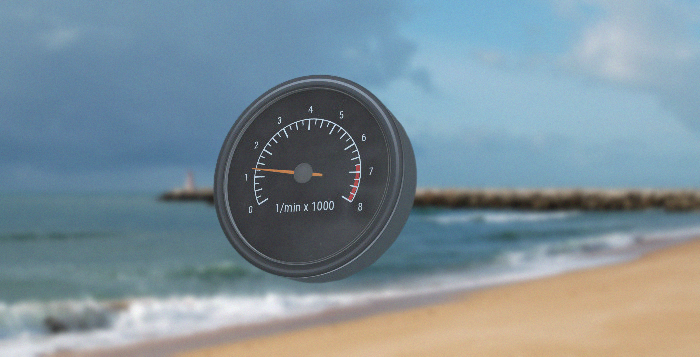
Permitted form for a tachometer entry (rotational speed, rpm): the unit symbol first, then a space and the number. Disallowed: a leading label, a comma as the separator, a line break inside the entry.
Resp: rpm 1250
